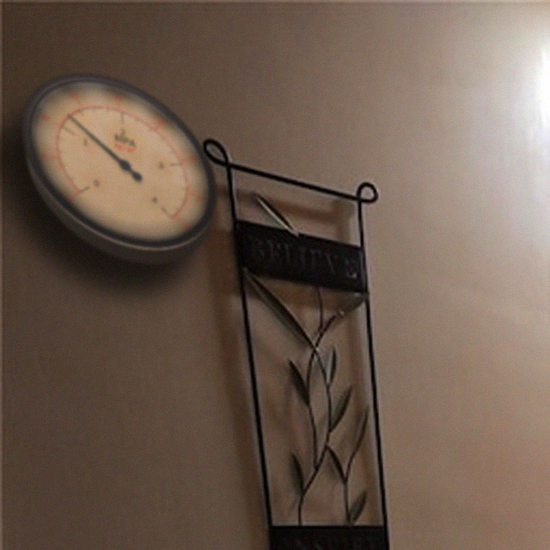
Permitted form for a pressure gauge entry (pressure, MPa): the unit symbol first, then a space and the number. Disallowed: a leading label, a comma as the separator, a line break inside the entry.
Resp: MPa 1.2
